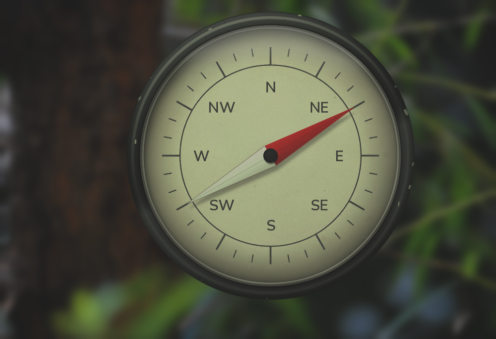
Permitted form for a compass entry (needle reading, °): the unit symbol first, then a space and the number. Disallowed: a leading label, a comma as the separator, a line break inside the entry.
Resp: ° 60
